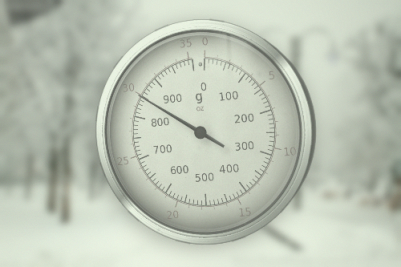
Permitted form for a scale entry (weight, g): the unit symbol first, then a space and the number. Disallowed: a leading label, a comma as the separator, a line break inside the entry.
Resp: g 850
